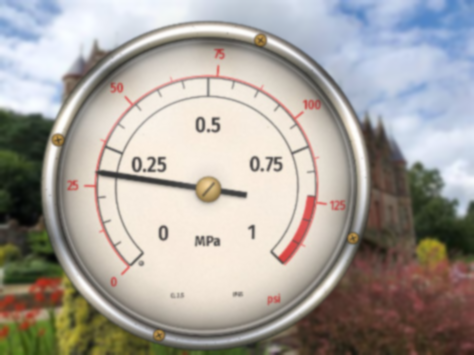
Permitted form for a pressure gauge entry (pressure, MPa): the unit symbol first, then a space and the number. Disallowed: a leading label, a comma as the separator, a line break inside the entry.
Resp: MPa 0.2
